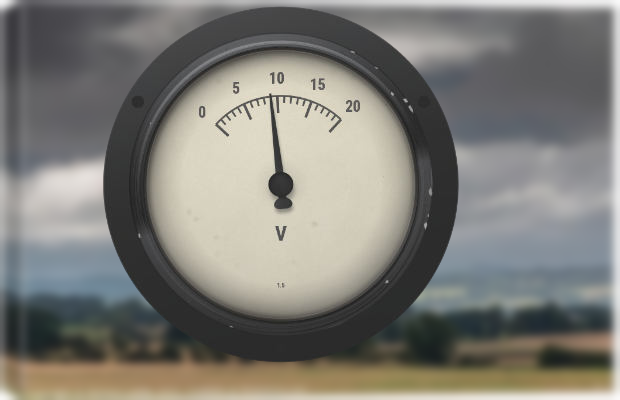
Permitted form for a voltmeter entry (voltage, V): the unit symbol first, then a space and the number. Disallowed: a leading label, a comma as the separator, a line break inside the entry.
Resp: V 9
